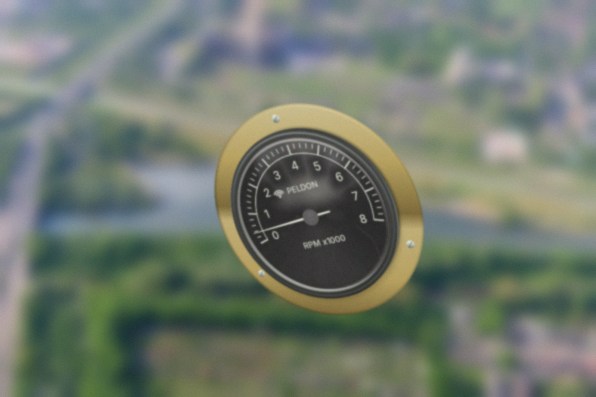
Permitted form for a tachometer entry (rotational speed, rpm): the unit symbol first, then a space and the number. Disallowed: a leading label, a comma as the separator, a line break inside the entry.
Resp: rpm 400
